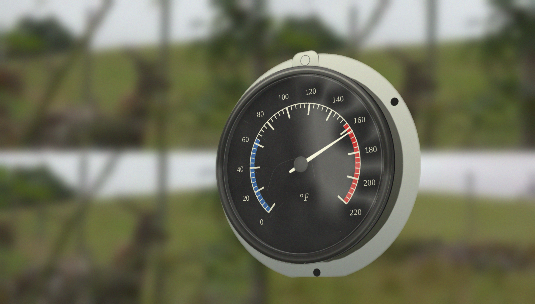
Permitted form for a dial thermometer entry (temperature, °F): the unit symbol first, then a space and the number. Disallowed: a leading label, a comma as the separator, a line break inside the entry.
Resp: °F 164
